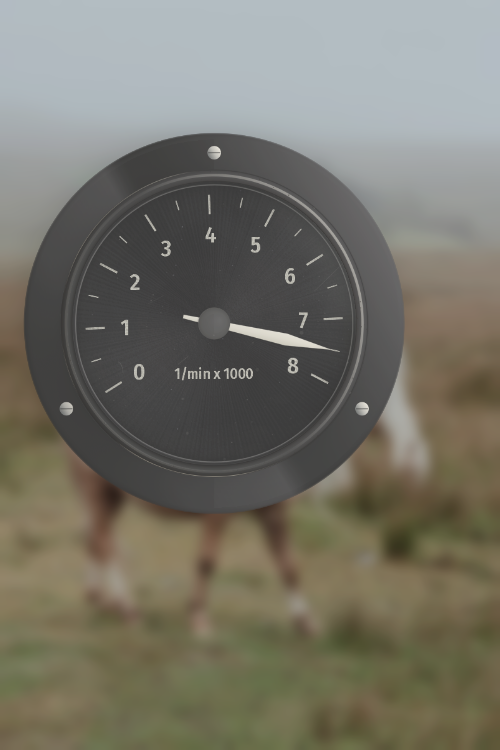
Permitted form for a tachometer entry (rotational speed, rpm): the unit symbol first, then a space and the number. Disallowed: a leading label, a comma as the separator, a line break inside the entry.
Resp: rpm 7500
